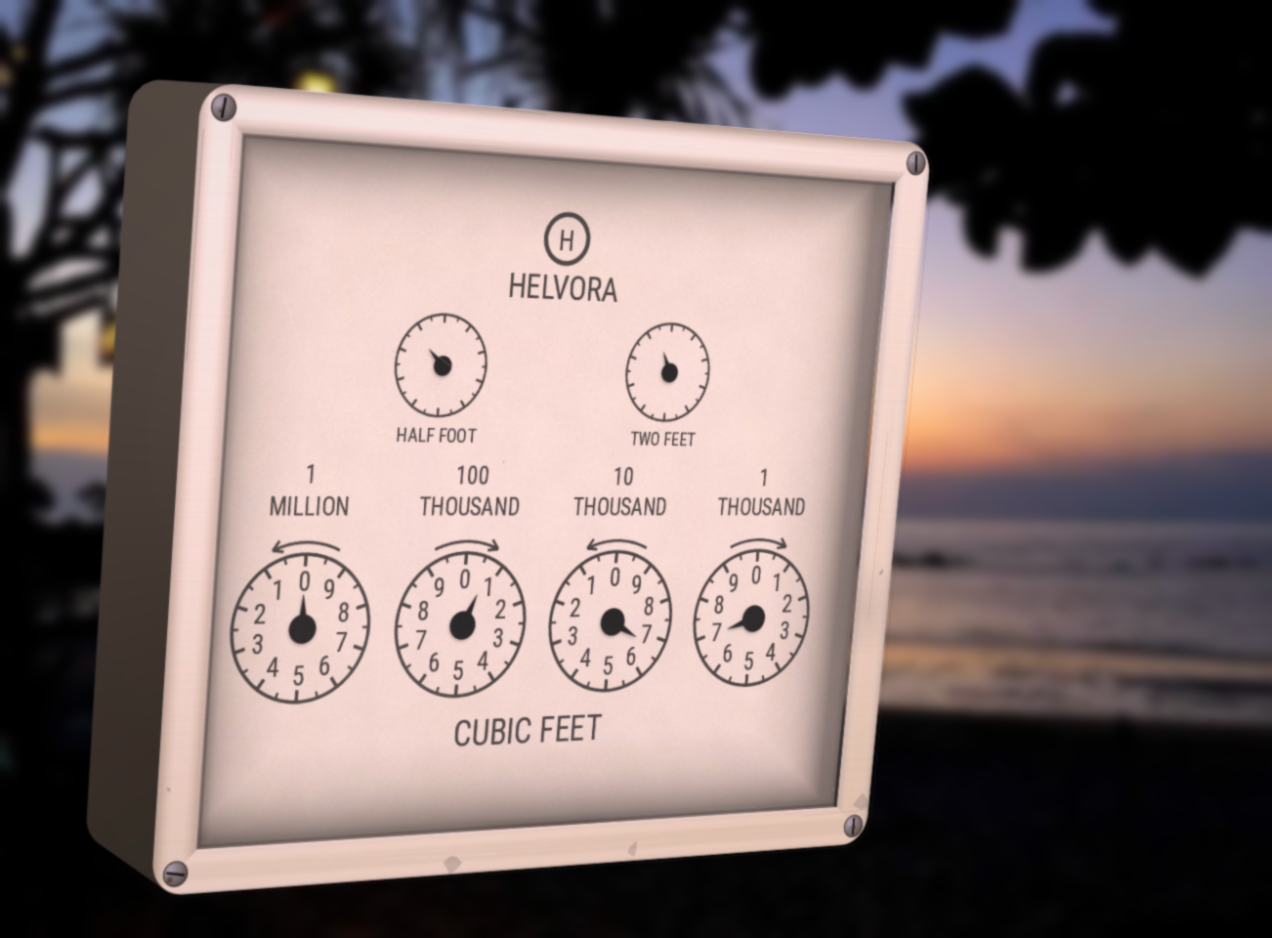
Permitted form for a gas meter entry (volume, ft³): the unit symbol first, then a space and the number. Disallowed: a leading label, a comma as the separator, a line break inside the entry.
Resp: ft³ 6700
